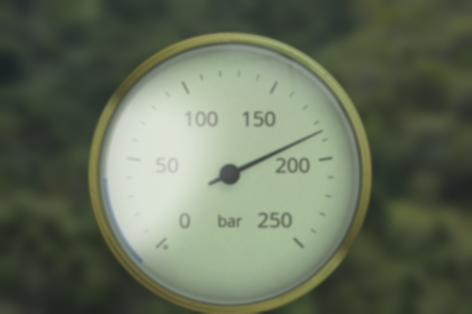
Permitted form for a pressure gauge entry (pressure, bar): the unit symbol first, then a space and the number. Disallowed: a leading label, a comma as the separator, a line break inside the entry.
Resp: bar 185
